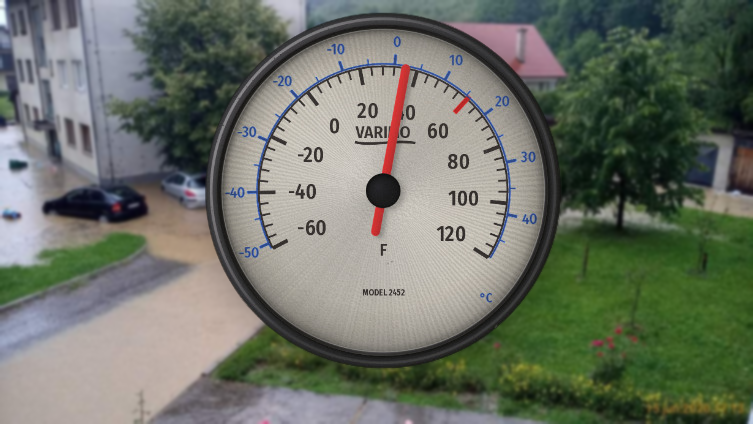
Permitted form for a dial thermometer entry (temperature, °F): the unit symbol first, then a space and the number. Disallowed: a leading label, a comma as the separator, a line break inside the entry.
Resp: °F 36
